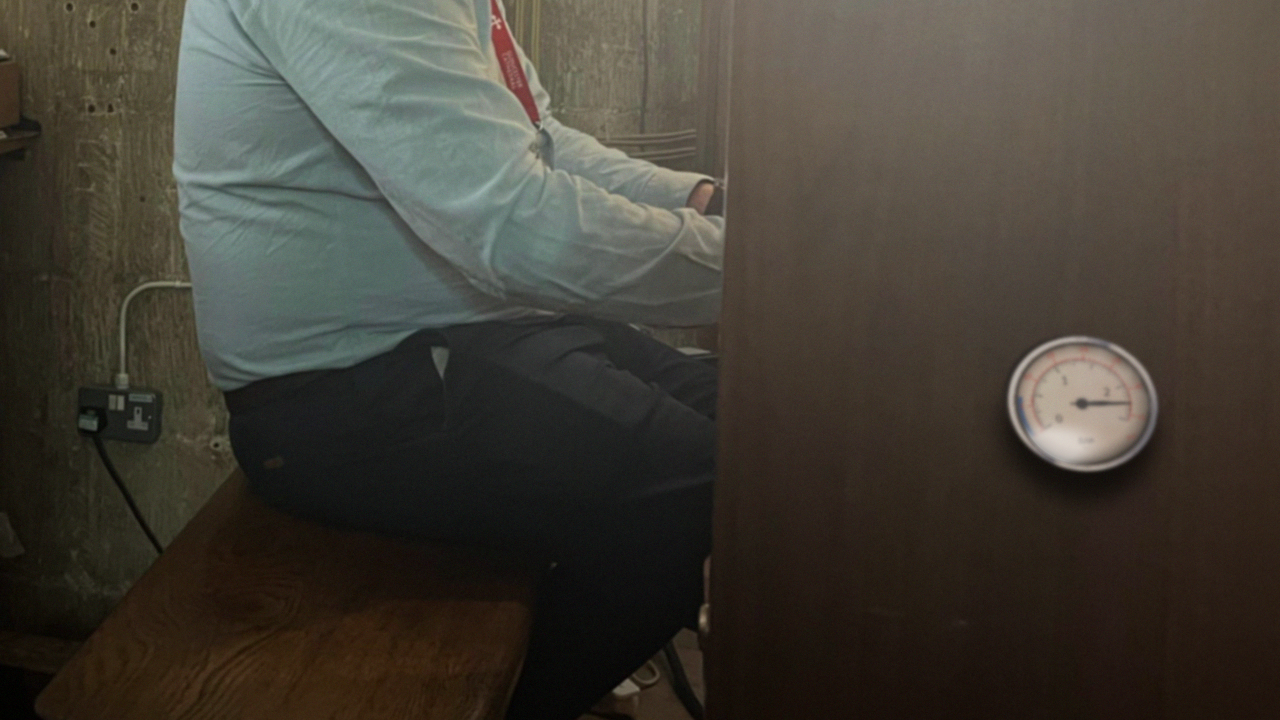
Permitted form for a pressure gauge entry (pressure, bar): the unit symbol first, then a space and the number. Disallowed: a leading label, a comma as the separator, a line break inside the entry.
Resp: bar 2.25
